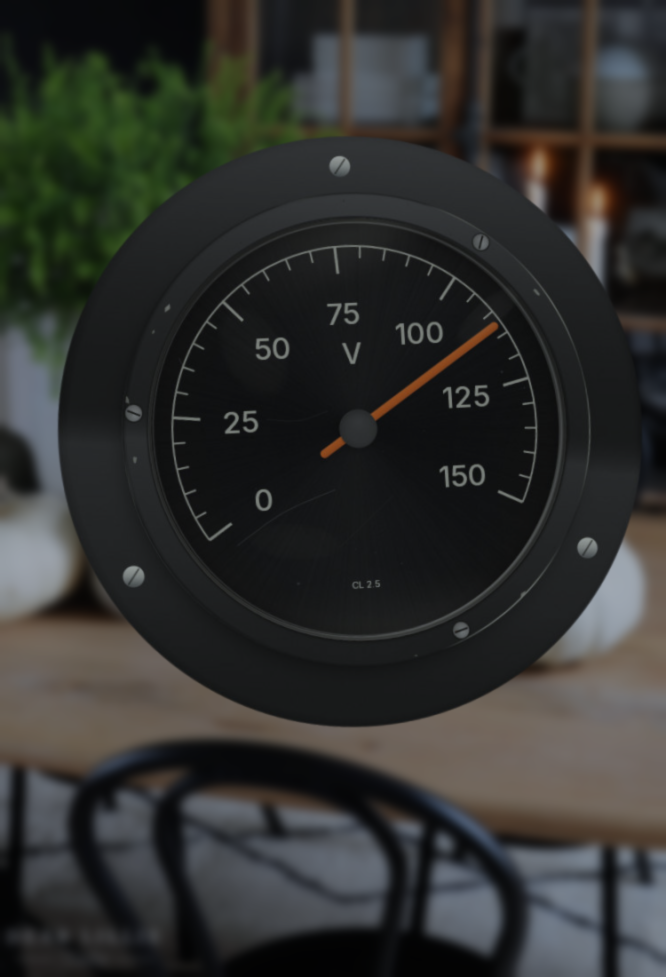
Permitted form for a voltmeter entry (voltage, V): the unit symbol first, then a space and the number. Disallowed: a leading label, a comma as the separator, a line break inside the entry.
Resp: V 112.5
